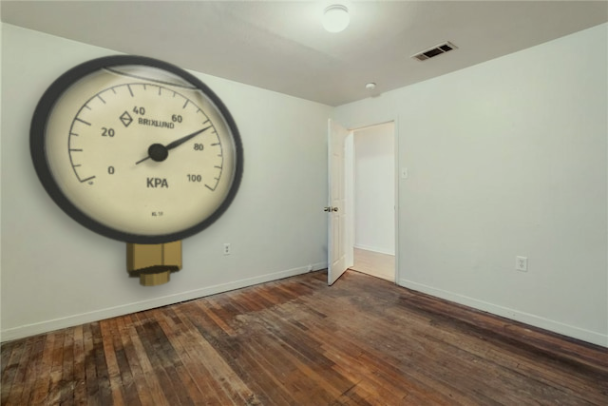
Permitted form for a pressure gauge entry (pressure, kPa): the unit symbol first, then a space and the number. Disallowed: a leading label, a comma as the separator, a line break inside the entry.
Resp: kPa 72.5
